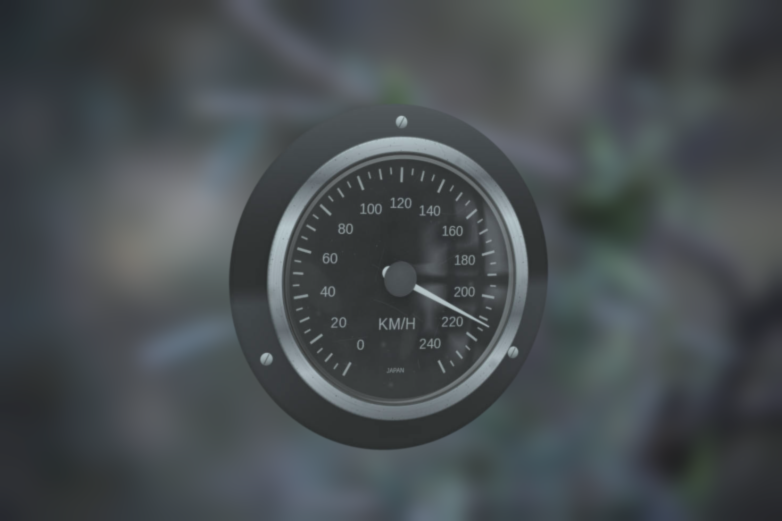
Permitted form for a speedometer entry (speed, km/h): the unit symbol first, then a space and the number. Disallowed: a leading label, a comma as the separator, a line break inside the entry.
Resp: km/h 212.5
